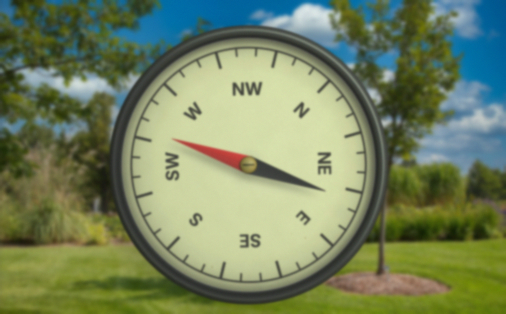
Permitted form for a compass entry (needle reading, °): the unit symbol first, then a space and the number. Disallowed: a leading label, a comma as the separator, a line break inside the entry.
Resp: ° 245
